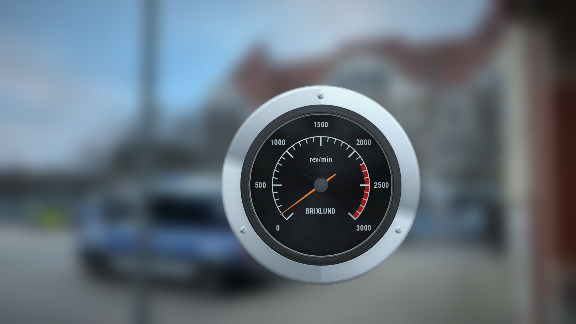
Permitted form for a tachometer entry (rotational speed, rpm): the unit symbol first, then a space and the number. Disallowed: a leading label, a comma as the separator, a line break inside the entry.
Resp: rpm 100
